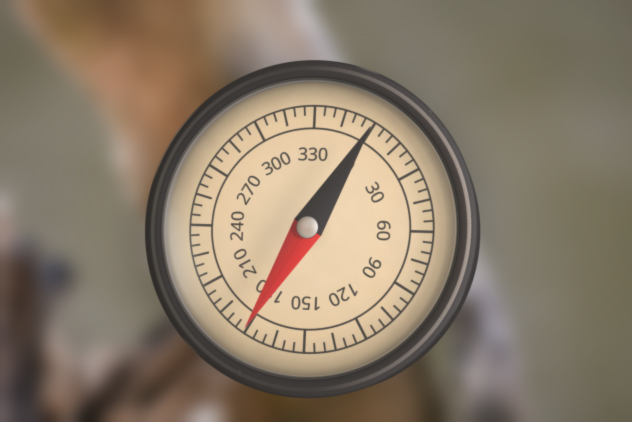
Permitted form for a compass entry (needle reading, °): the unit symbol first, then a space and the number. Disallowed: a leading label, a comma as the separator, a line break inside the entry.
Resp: ° 180
